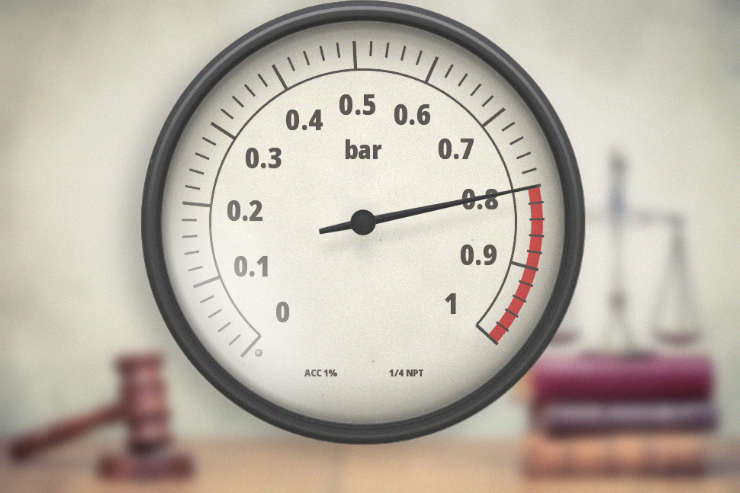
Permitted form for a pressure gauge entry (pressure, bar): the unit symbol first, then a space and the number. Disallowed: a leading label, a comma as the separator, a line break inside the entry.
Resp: bar 0.8
